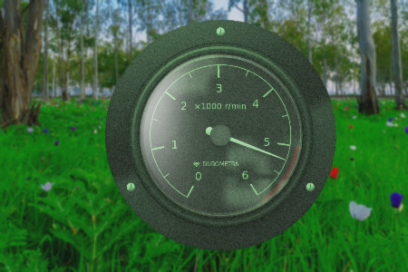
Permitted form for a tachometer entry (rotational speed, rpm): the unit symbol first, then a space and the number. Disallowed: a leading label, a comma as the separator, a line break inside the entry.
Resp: rpm 5250
